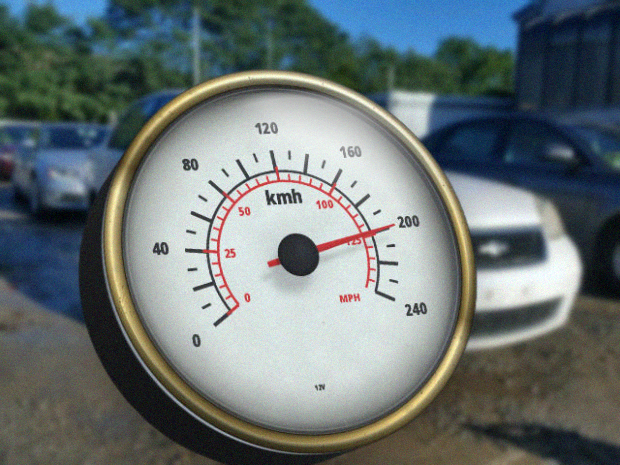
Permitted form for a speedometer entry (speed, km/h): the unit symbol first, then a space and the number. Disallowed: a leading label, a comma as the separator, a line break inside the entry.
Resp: km/h 200
